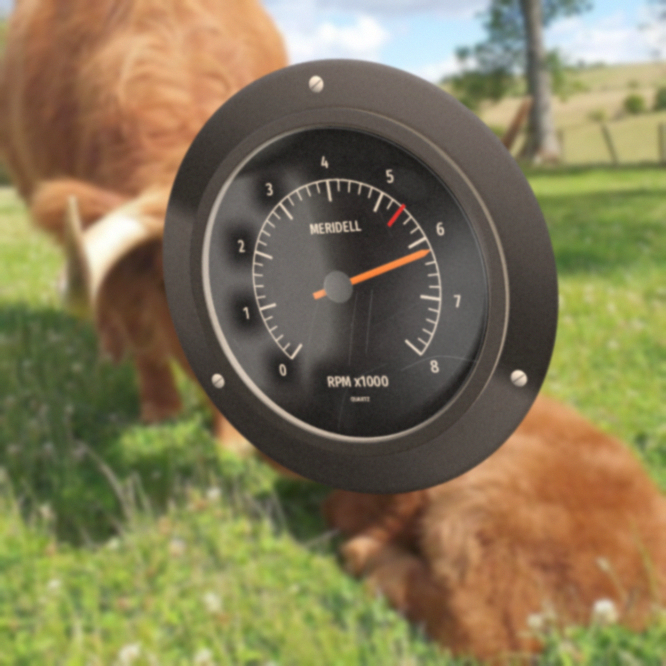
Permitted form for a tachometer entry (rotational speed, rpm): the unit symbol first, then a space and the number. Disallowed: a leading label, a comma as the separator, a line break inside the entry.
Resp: rpm 6200
